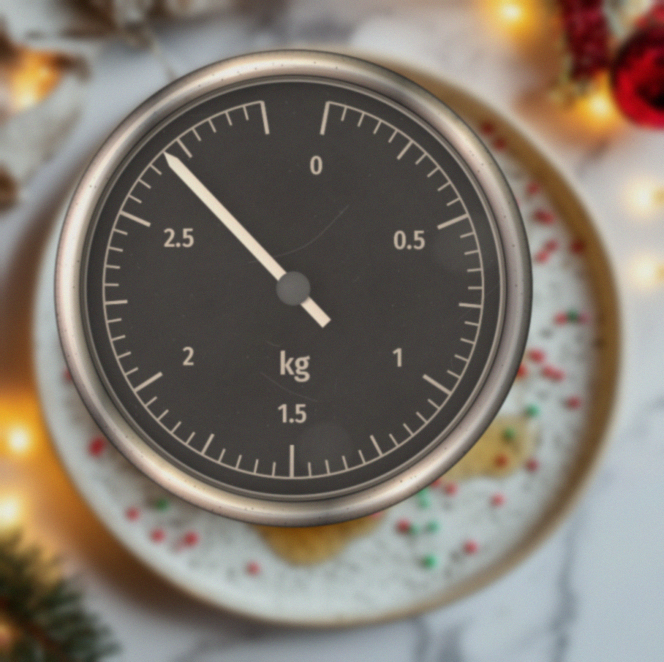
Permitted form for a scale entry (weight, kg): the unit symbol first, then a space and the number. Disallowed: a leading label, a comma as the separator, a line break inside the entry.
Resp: kg 2.7
